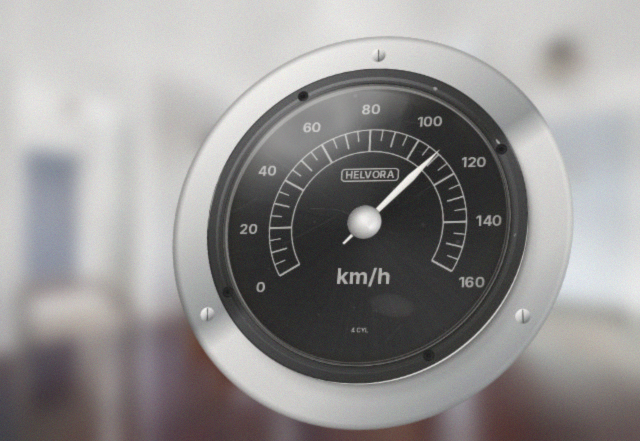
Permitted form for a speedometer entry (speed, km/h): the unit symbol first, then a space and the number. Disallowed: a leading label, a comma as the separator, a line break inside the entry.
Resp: km/h 110
